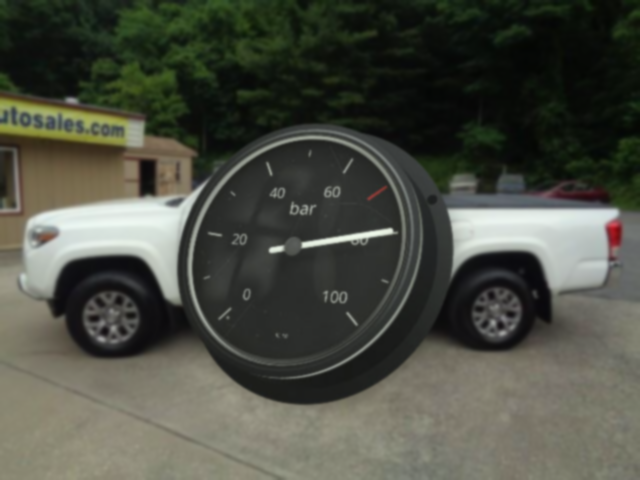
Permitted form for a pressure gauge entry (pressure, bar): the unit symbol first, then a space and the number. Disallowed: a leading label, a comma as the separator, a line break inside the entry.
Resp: bar 80
